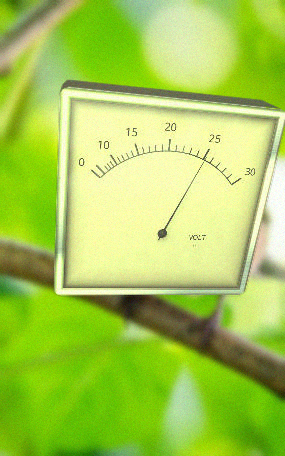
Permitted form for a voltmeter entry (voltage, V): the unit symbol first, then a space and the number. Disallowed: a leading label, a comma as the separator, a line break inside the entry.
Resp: V 25
